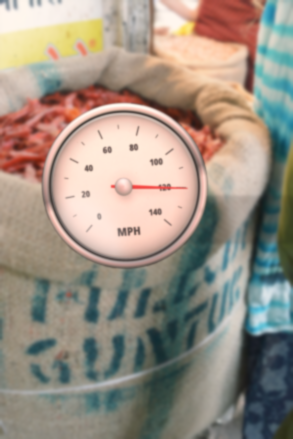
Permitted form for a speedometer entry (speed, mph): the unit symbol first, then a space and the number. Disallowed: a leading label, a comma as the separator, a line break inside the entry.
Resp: mph 120
